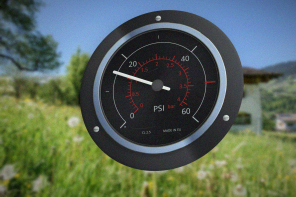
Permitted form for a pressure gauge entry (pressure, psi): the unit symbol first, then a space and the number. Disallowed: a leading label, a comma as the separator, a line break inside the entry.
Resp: psi 15
